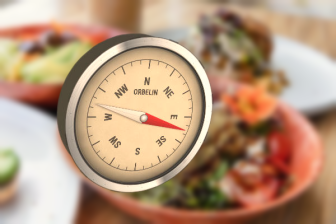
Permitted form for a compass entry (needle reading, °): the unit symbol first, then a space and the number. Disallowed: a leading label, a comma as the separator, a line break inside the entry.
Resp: ° 105
